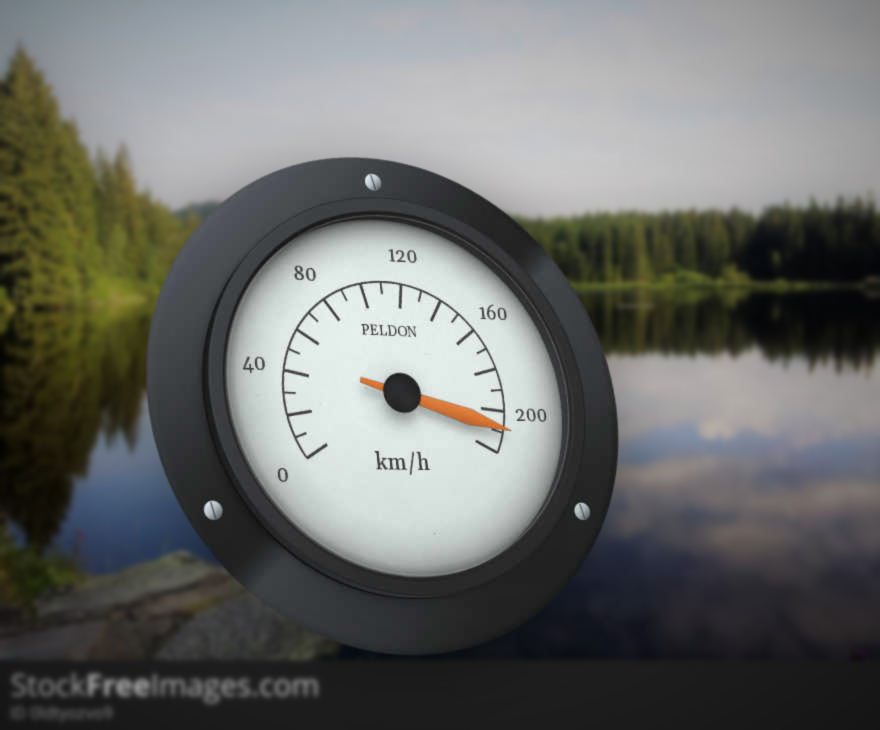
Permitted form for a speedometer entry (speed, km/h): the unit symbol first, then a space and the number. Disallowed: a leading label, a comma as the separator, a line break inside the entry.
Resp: km/h 210
